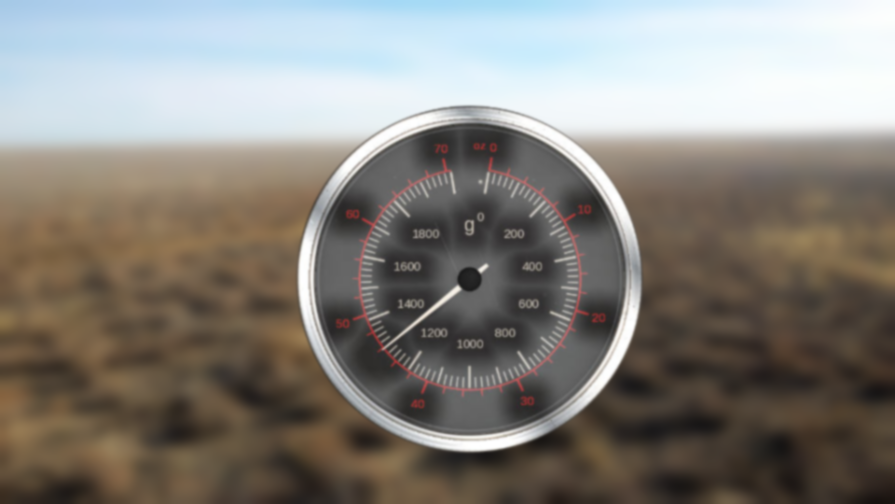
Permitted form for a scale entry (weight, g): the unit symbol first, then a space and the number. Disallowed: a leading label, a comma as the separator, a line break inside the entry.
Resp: g 1300
